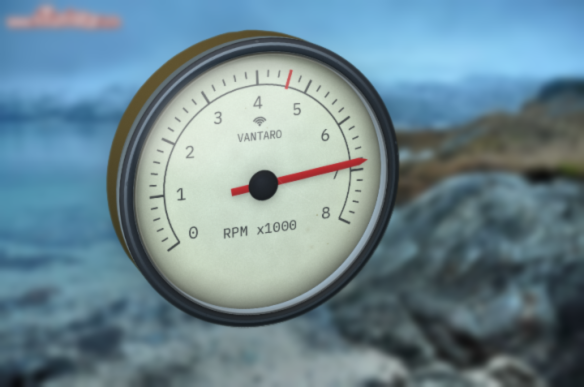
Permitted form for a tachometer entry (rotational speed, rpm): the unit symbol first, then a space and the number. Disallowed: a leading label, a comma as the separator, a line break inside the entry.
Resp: rpm 6800
